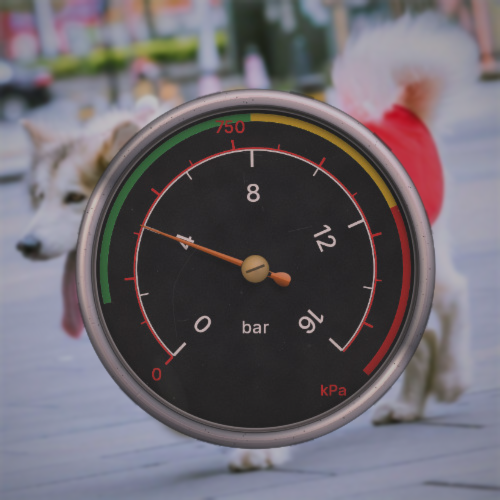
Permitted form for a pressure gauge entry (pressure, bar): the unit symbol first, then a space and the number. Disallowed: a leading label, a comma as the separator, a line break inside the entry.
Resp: bar 4
